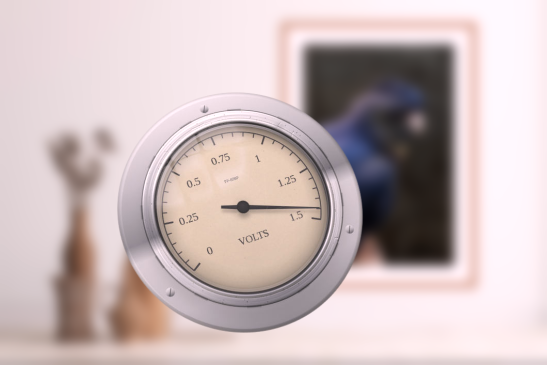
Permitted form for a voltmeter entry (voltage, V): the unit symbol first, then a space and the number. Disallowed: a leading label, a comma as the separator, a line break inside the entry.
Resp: V 1.45
